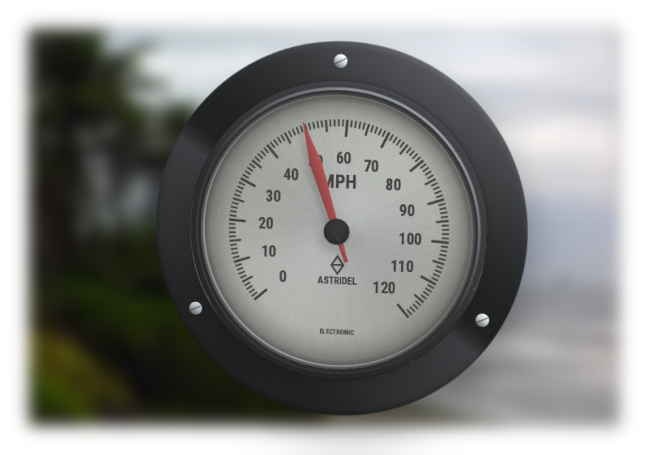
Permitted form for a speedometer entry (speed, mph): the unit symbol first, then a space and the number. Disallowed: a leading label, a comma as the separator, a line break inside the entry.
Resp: mph 50
